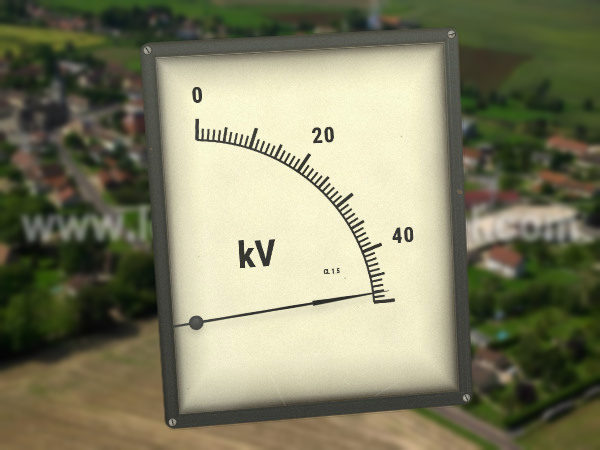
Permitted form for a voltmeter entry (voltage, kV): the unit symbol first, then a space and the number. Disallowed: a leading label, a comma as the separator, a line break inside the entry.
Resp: kV 48
